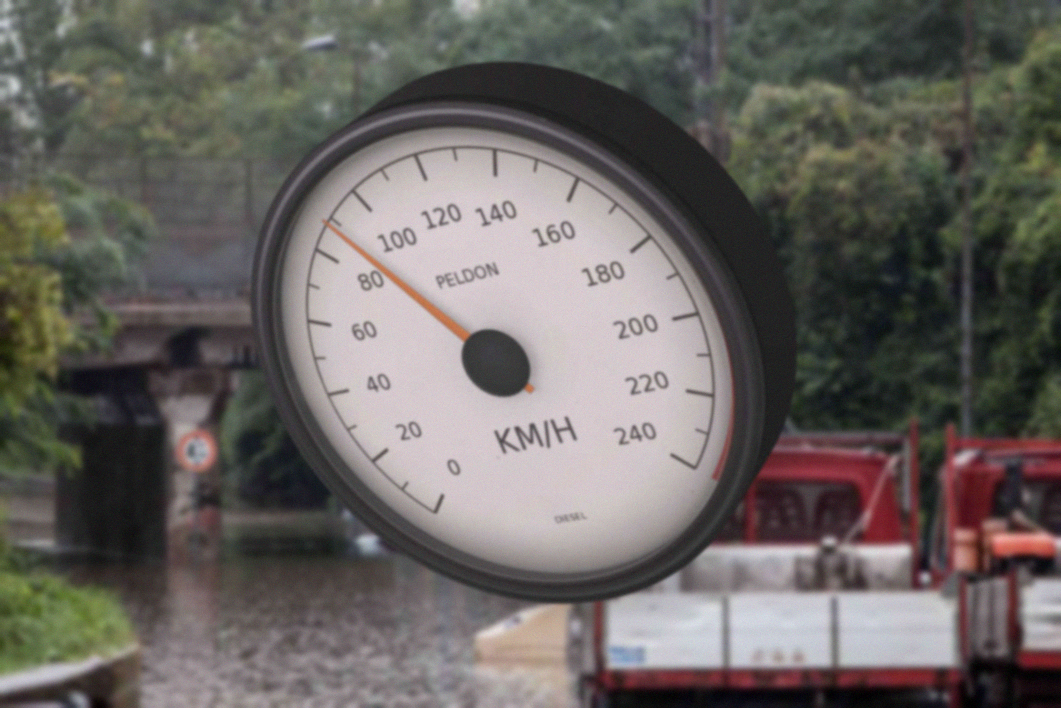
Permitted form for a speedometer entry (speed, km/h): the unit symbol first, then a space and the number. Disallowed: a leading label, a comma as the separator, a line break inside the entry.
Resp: km/h 90
